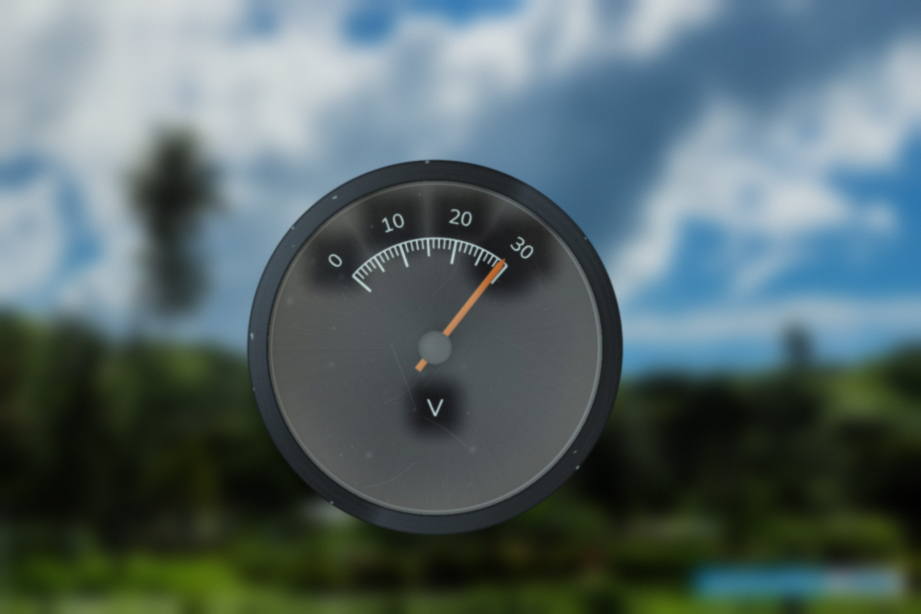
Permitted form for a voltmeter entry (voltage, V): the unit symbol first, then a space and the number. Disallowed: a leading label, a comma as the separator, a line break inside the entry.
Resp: V 29
